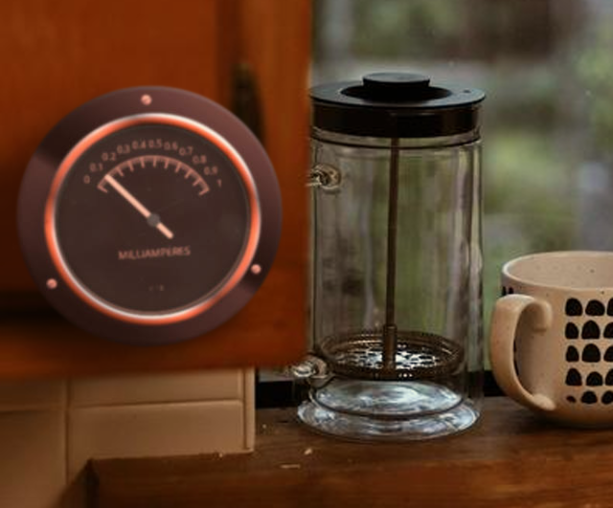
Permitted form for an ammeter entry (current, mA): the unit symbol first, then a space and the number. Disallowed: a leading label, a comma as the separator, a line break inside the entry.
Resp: mA 0.1
